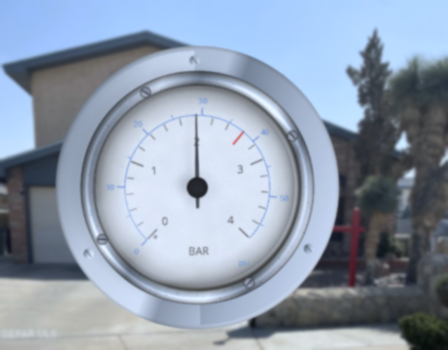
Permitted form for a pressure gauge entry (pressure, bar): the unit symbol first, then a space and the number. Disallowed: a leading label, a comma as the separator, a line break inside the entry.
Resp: bar 2
